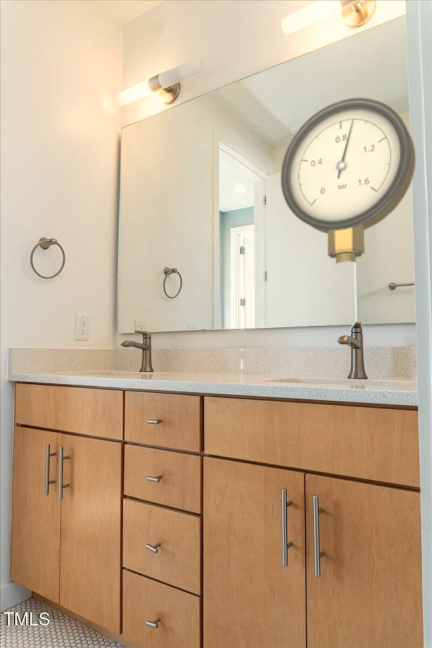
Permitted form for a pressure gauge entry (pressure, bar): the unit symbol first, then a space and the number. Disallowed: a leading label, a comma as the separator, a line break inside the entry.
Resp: bar 0.9
